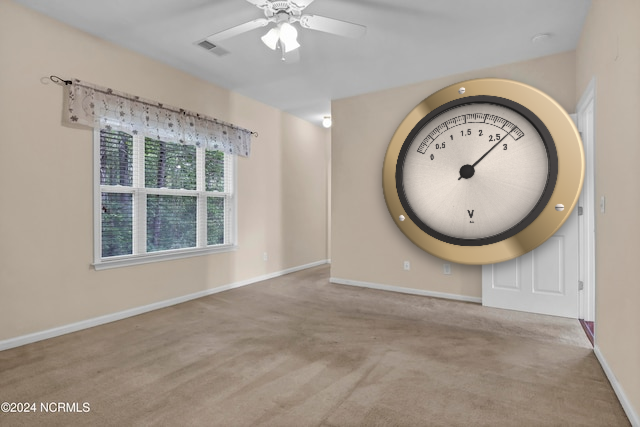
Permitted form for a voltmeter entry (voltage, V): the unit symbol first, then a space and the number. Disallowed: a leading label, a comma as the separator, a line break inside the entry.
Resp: V 2.75
